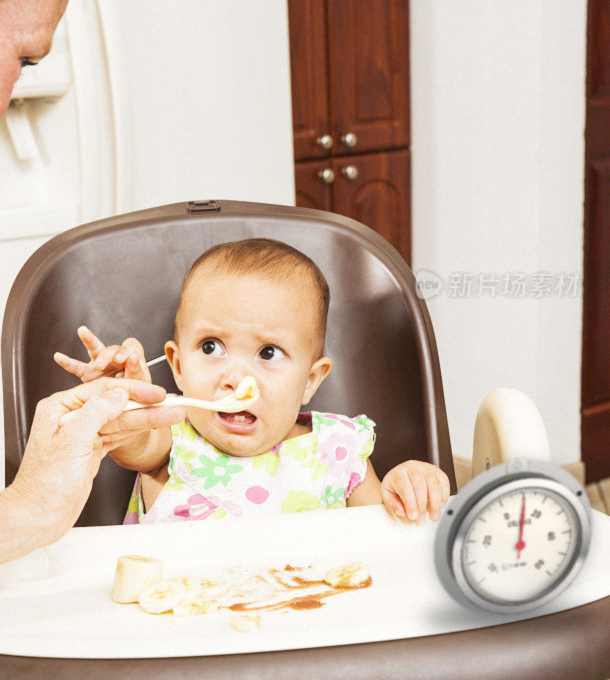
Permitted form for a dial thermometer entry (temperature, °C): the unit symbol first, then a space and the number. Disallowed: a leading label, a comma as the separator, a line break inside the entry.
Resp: °C 10
